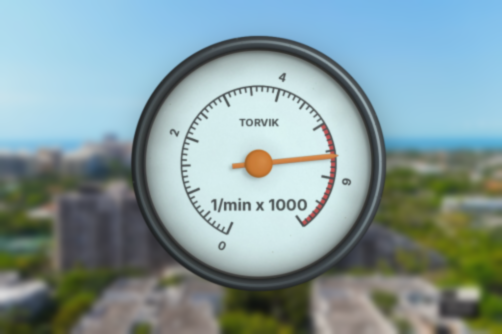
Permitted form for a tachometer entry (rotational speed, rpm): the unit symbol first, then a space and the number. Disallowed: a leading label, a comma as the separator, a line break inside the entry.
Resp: rpm 5600
